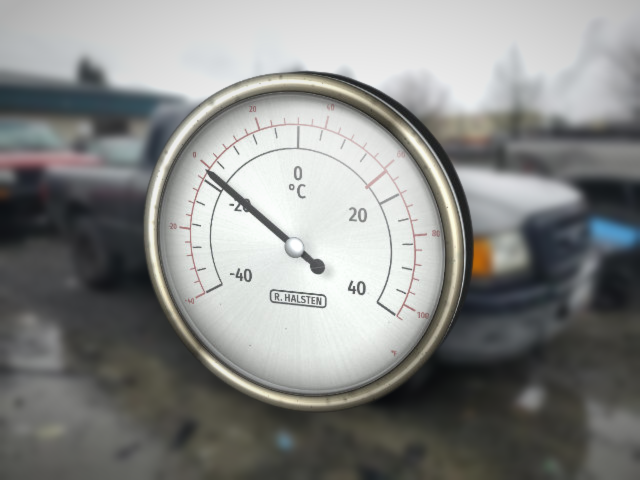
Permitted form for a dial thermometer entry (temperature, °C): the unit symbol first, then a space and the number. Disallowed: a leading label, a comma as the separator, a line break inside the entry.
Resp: °C -18
